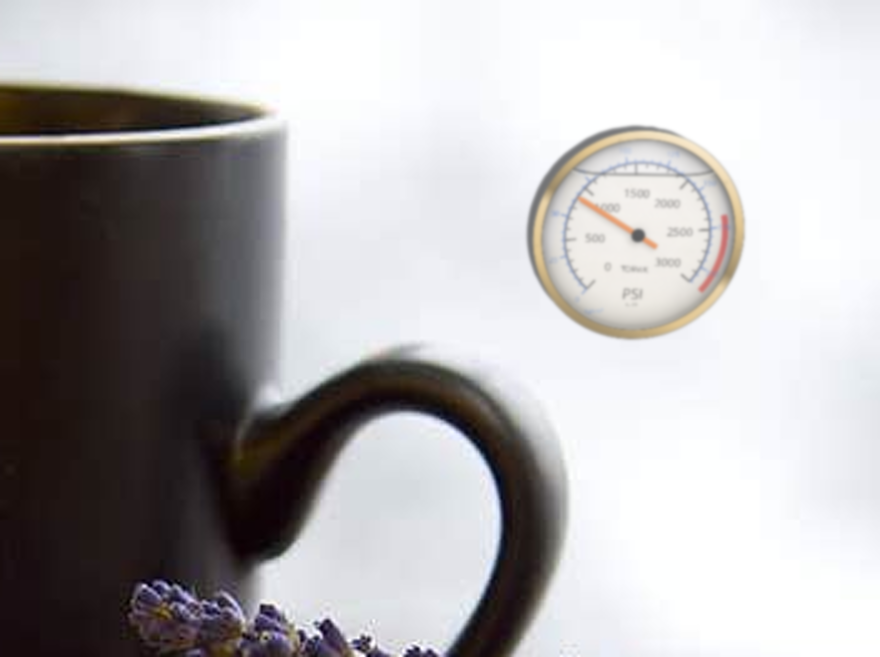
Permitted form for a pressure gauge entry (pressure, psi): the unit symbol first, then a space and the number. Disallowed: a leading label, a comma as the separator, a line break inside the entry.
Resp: psi 900
